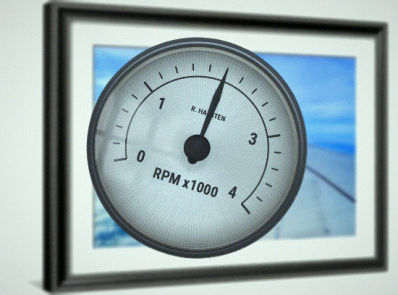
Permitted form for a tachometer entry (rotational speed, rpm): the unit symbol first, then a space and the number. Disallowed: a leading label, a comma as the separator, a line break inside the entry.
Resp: rpm 2000
